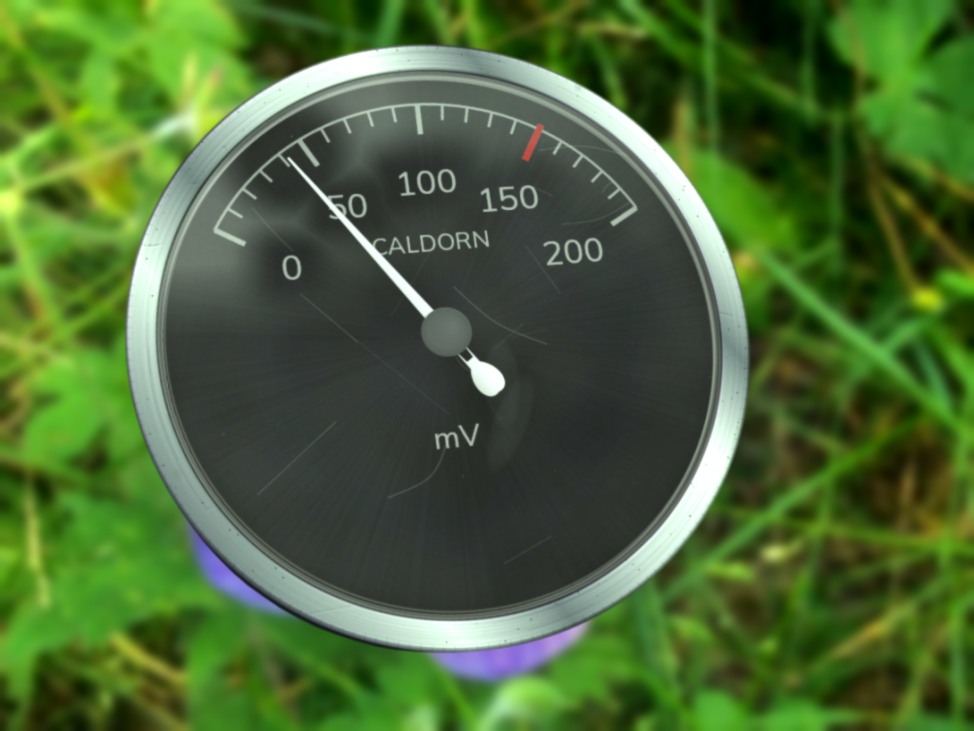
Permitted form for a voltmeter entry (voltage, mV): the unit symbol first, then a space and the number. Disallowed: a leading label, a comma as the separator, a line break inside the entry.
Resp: mV 40
